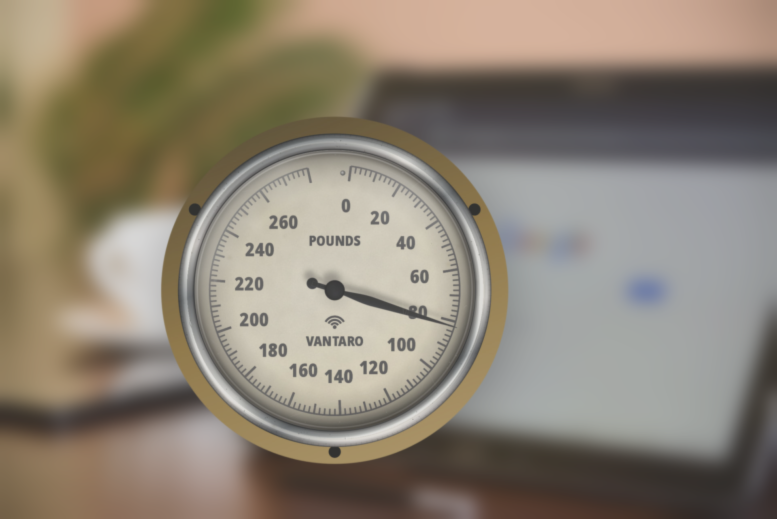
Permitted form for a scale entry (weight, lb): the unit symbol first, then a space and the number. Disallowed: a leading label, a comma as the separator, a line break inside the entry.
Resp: lb 82
